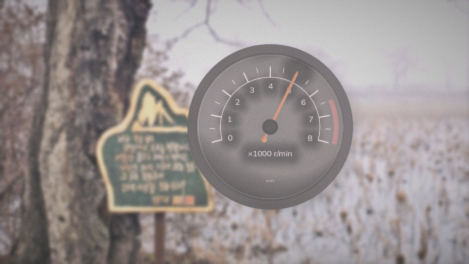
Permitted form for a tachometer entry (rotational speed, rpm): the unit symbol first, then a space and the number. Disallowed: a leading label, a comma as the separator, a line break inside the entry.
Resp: rpm 5000
